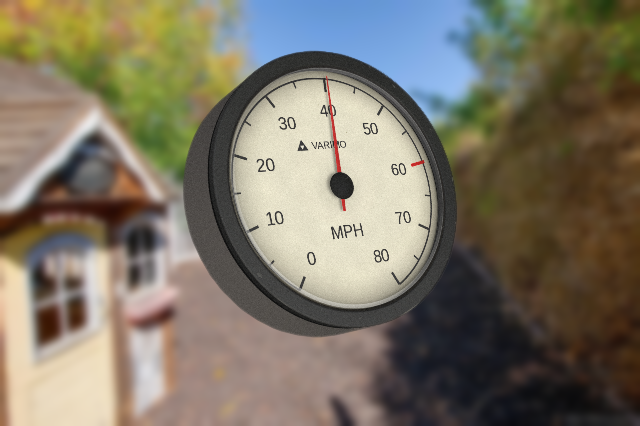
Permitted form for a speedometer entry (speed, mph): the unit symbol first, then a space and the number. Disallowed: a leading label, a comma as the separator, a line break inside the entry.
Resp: mph 40
